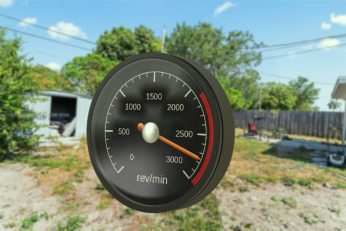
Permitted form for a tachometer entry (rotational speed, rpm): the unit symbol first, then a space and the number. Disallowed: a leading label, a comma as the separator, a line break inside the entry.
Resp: rpm 2750
